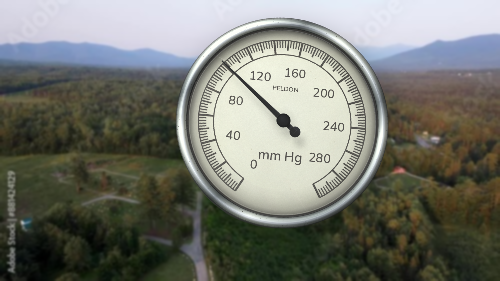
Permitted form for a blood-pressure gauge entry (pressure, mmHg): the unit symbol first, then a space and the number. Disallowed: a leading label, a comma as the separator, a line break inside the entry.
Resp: mmHg 100
